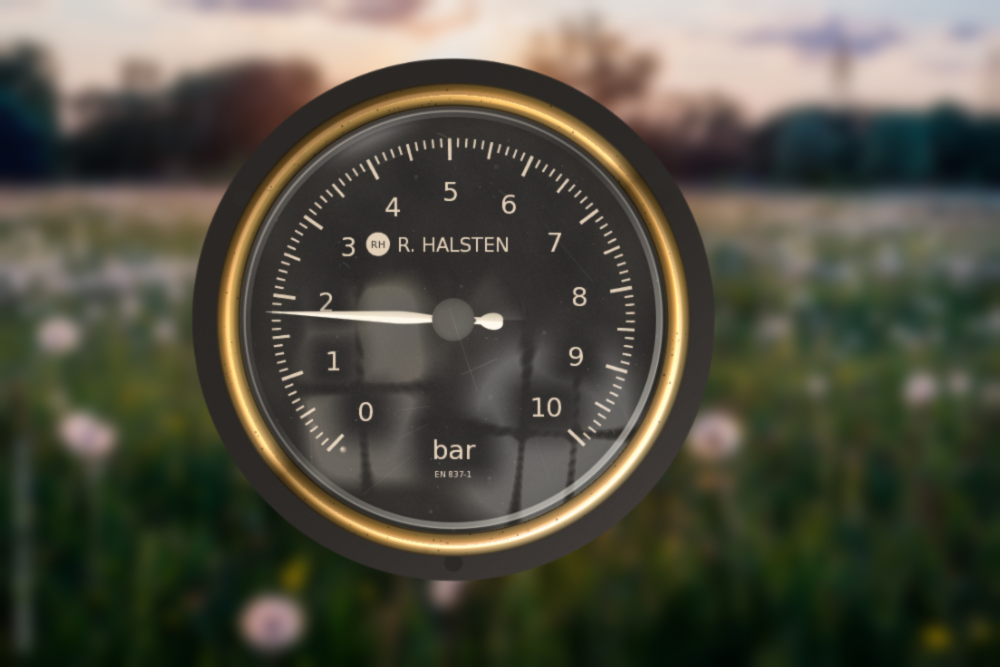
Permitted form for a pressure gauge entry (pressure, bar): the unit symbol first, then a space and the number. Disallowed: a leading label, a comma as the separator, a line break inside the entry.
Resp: bar 1.8
